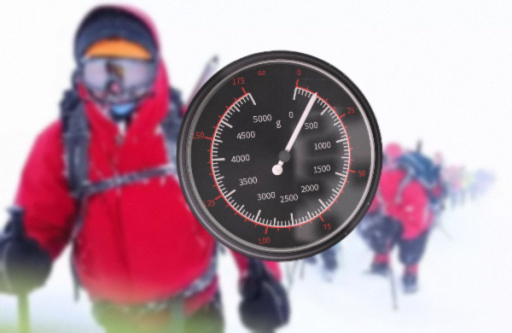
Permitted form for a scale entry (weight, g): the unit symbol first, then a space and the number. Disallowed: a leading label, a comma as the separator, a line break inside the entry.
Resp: g 250
